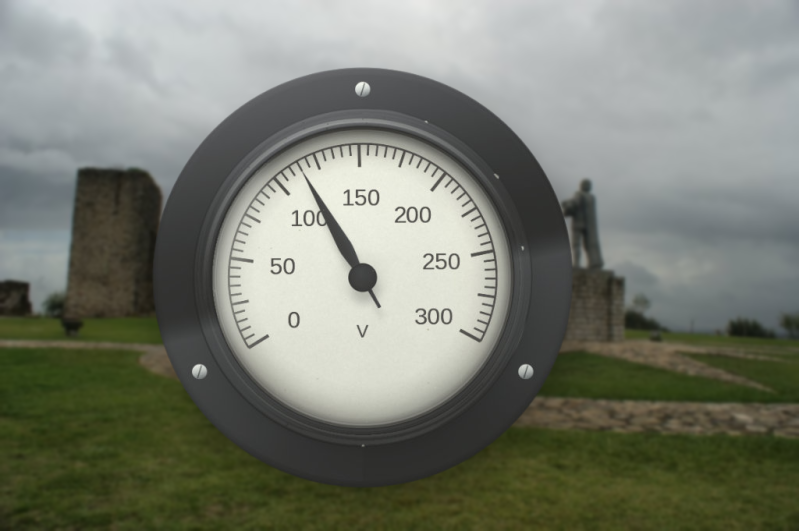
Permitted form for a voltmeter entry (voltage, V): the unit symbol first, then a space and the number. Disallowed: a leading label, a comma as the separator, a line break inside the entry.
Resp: V 115
